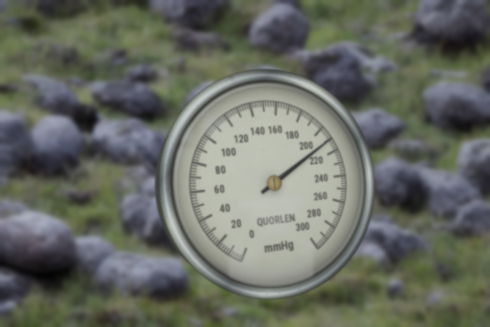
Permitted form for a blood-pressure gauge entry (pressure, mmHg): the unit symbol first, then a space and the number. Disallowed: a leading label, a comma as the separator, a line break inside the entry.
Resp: mmHg 210
